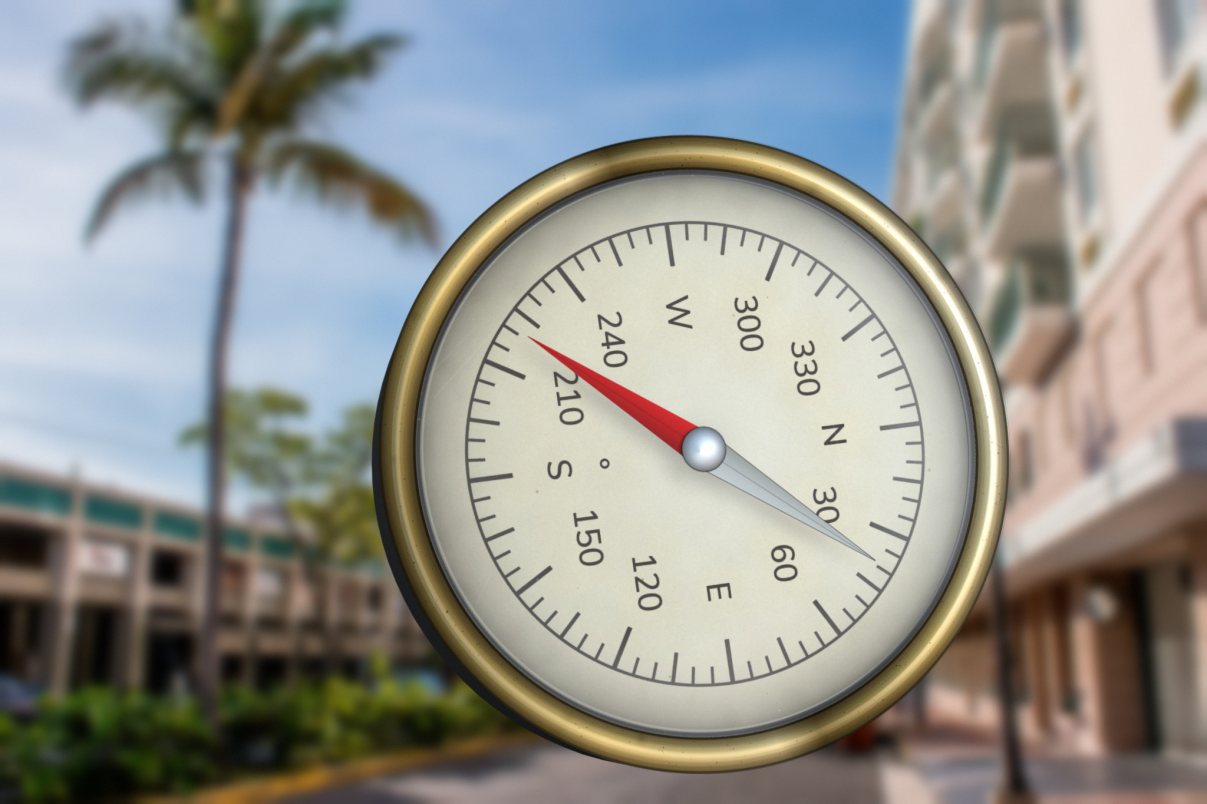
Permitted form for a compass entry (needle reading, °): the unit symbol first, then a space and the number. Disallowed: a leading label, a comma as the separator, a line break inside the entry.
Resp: ° 220
